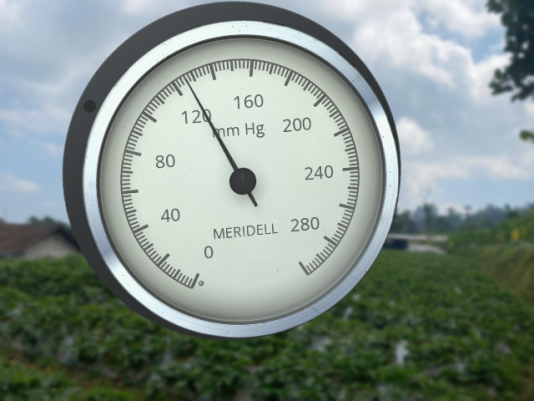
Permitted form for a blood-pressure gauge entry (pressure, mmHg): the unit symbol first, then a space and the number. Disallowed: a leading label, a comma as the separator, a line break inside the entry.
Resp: mmHg 126
